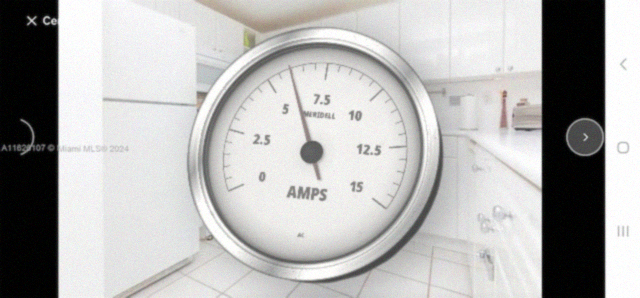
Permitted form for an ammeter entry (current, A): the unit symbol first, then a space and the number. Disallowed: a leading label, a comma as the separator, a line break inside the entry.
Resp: A 6
